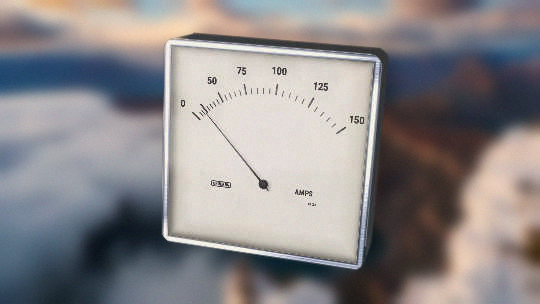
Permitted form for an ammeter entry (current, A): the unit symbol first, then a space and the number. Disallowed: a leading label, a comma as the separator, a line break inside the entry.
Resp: A 25
